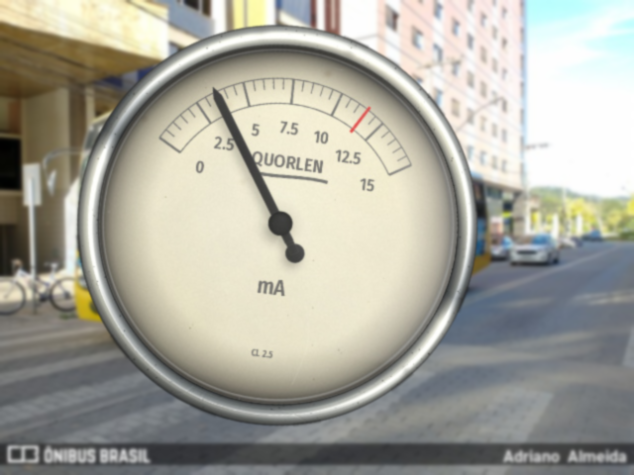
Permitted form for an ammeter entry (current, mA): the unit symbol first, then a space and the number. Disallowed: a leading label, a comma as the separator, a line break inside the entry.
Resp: mA 3.5
